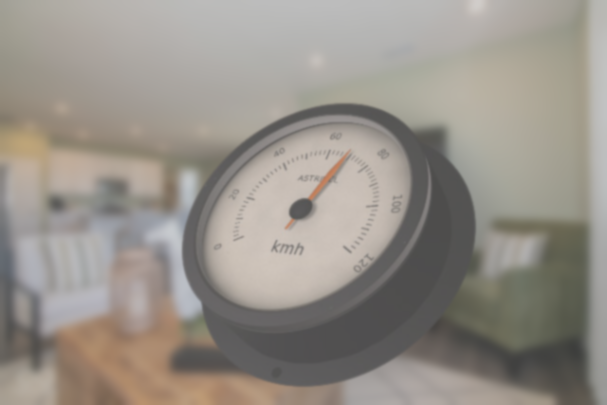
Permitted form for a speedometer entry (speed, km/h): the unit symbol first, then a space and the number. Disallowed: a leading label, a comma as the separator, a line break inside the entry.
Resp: km/h 70
